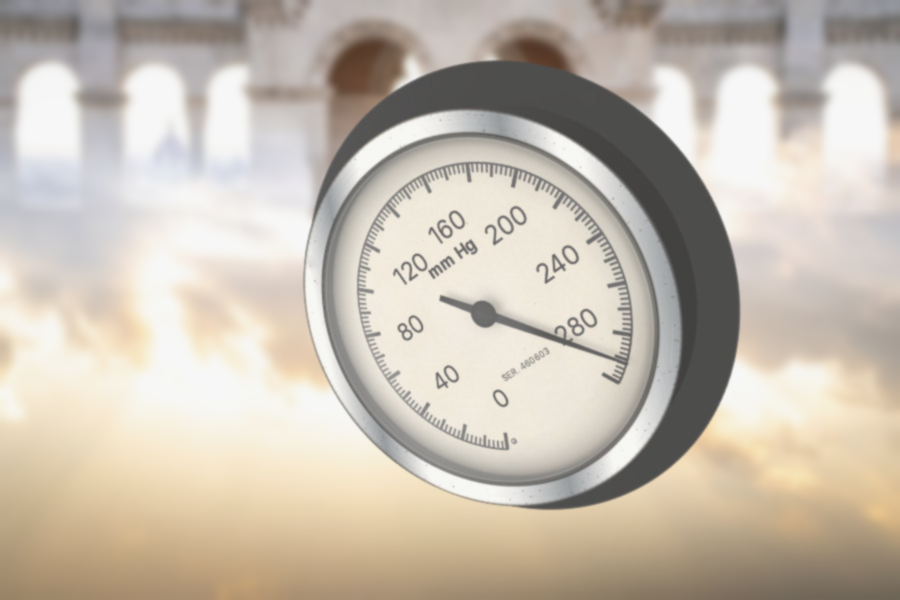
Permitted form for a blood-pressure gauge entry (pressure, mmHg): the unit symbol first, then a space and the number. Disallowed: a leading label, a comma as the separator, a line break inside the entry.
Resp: mmHg 290
